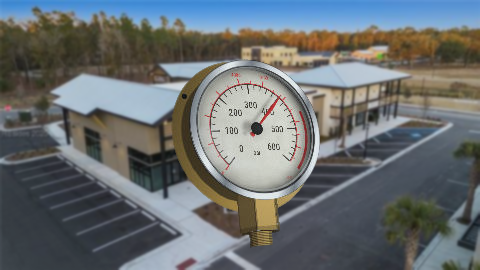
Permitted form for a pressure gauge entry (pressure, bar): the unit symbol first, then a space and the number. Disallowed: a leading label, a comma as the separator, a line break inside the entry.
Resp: bar 400
